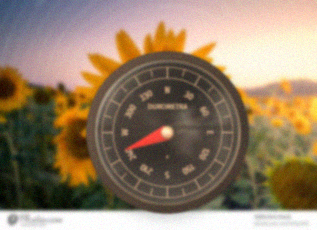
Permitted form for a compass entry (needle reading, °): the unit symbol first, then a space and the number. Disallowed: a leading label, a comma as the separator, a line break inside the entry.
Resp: ° 247.5
